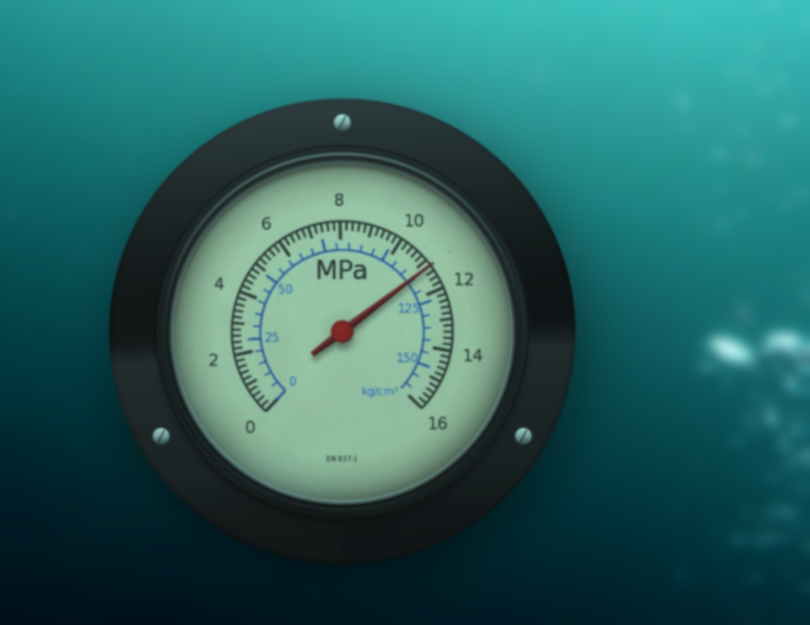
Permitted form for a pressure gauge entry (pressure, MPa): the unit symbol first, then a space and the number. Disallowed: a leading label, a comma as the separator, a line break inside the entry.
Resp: MPa 11.2
